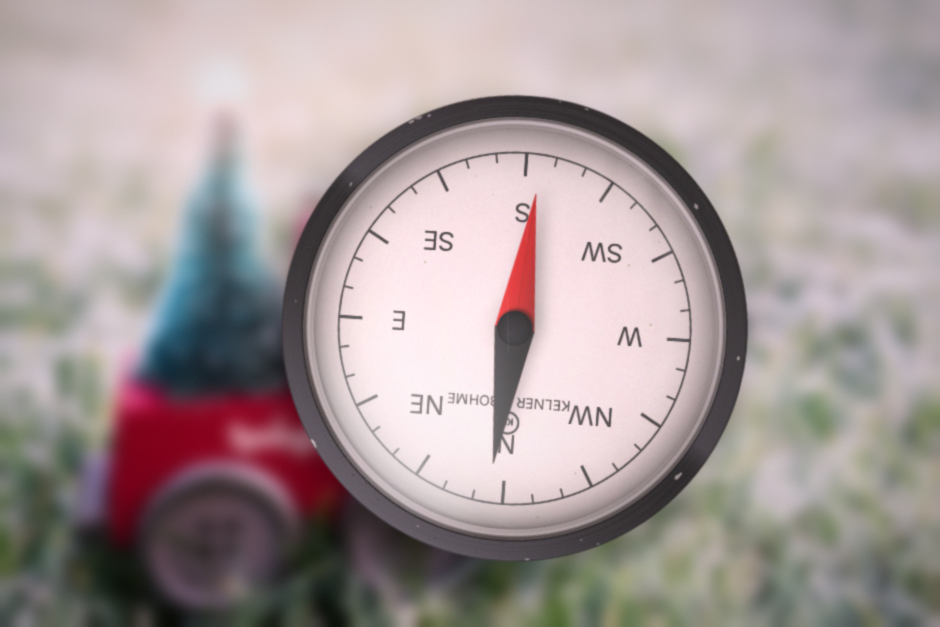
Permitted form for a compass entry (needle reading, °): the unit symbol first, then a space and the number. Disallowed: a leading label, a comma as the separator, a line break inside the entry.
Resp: ° 185
